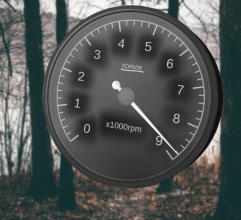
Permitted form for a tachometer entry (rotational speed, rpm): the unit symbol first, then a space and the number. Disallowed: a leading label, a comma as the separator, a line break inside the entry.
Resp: rpm 8800
